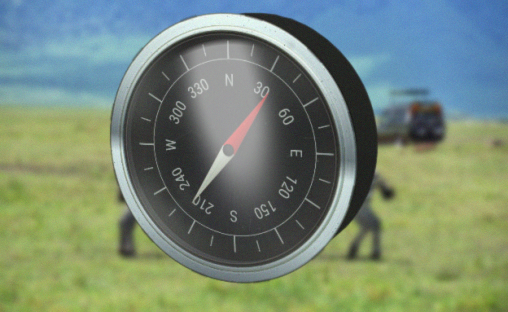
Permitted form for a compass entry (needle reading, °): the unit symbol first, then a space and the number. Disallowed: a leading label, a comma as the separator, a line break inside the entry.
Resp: ° 37.5
